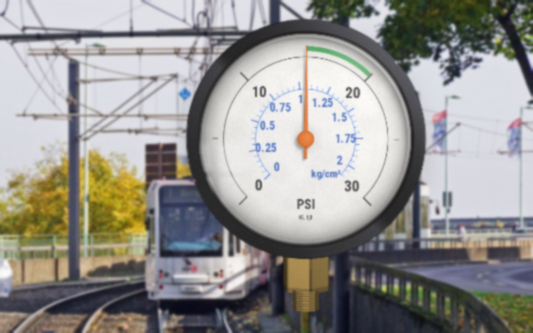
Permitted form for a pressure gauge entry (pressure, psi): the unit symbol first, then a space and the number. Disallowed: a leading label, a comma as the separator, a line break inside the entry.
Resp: psi 15
